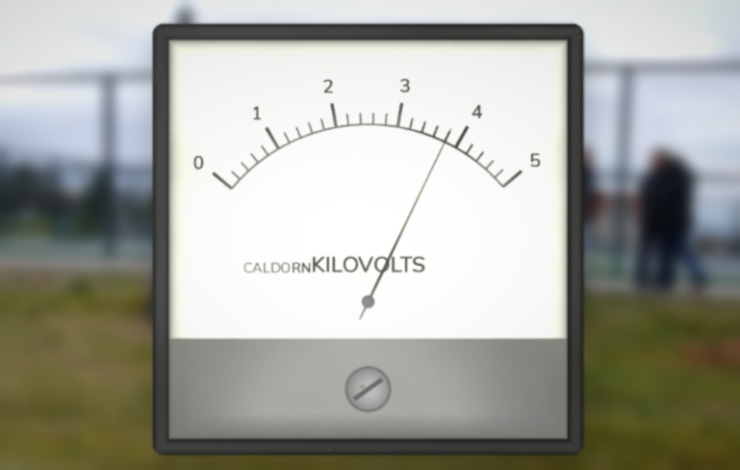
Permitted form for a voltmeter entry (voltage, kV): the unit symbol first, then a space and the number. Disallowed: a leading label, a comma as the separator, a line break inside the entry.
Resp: kV 3.8
